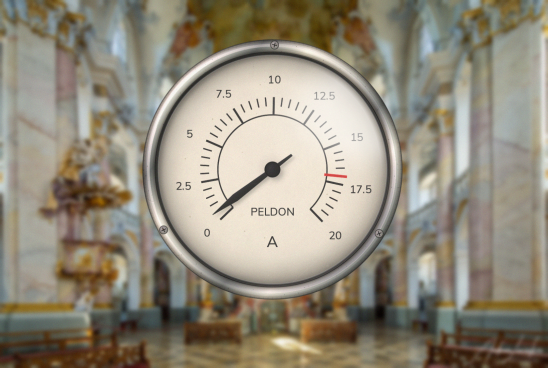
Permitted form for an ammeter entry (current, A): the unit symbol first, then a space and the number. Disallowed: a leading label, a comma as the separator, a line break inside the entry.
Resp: A 0.5
